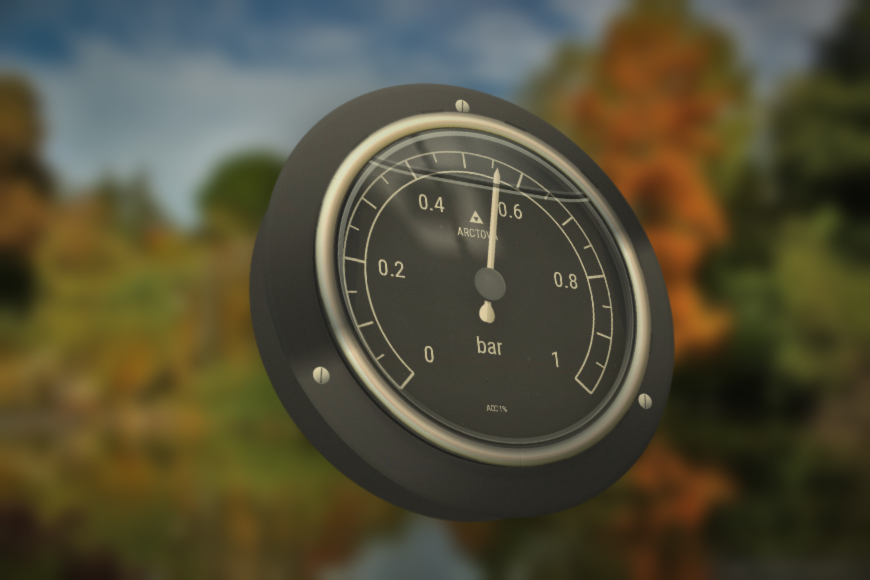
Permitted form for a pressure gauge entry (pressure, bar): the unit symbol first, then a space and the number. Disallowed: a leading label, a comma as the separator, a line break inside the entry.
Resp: bar 0.55
